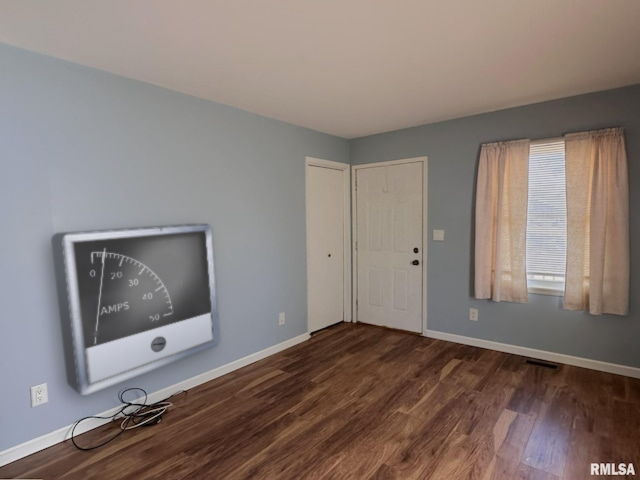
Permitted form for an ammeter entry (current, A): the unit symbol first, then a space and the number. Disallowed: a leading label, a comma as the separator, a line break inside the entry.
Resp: A 10
